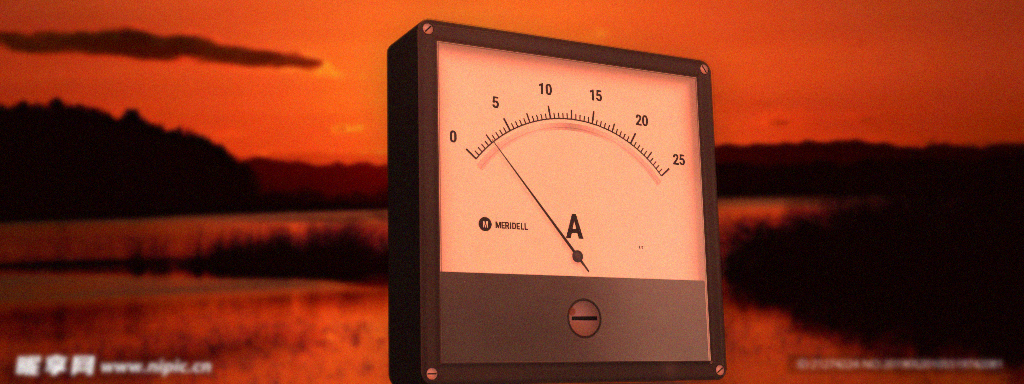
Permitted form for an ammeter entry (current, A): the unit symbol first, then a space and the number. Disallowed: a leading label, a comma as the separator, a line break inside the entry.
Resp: A 2.5
